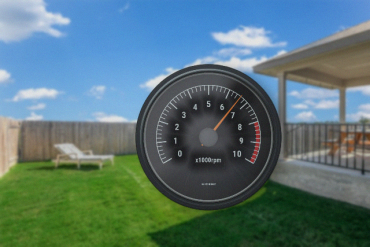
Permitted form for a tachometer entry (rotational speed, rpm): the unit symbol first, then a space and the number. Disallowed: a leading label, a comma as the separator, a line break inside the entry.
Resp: rpm 6600
